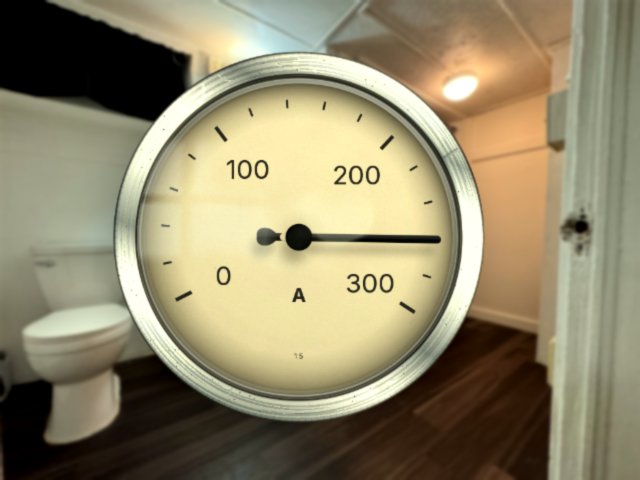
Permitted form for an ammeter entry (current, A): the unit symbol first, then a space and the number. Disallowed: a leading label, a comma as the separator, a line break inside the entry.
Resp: A 260
